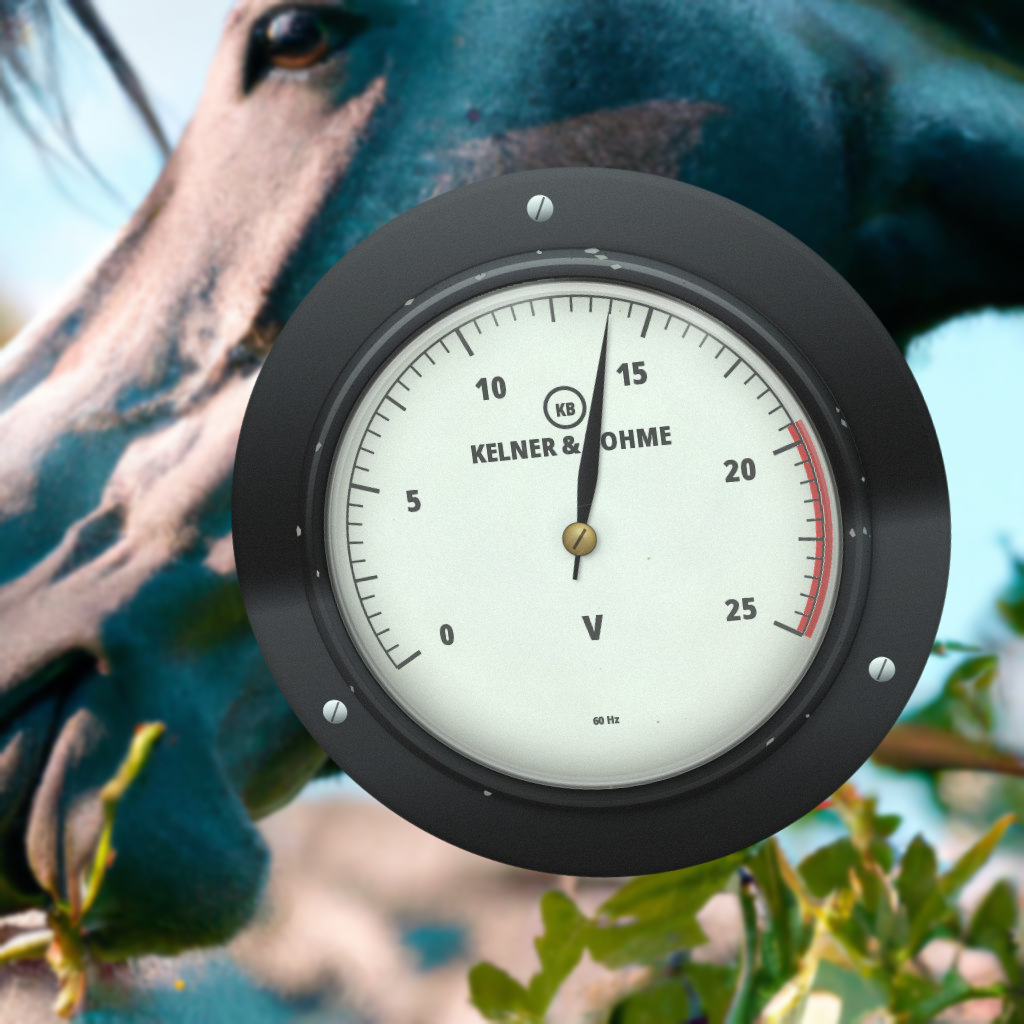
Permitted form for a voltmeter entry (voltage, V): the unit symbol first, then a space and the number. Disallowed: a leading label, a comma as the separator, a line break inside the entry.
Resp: V 14
